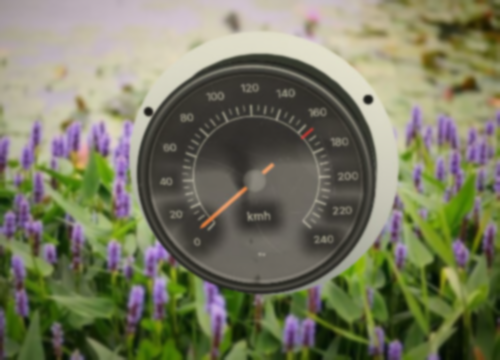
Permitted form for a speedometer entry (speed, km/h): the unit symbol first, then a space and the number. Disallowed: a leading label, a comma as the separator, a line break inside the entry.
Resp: km/h 5
